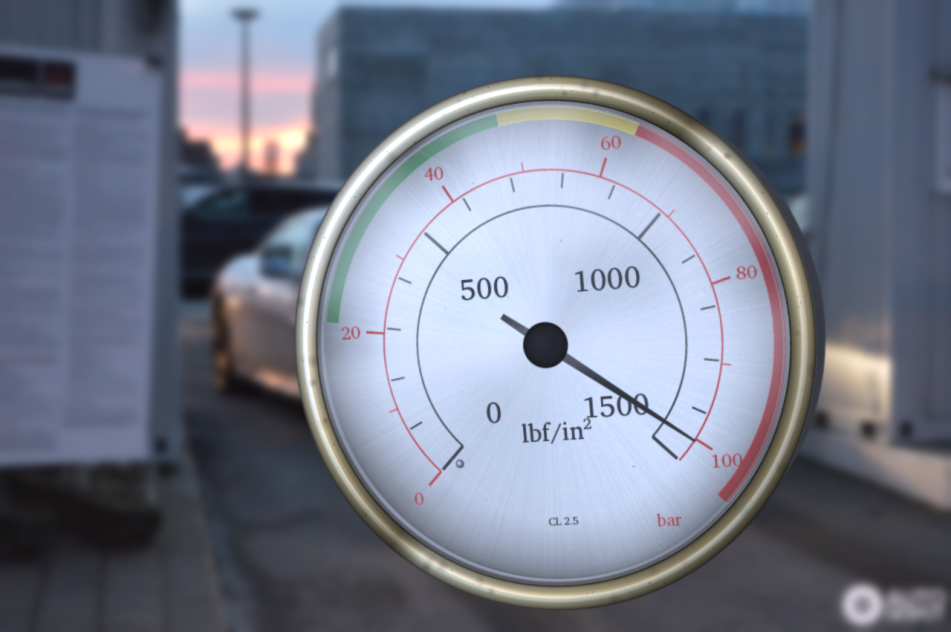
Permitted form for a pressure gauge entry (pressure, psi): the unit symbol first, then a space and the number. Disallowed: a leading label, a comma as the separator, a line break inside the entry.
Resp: psi 1450
